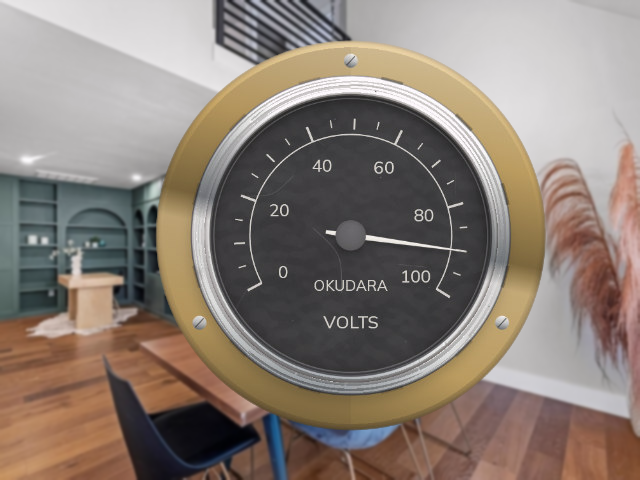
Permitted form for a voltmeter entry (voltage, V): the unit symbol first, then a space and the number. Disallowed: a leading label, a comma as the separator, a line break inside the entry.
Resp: V 90
